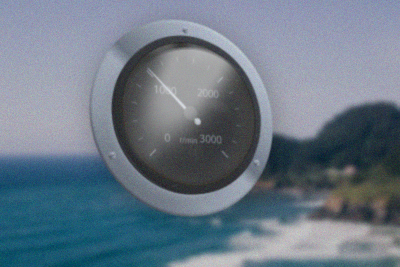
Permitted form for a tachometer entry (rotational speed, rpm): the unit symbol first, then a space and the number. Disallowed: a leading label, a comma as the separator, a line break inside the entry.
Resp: rpm 1000
